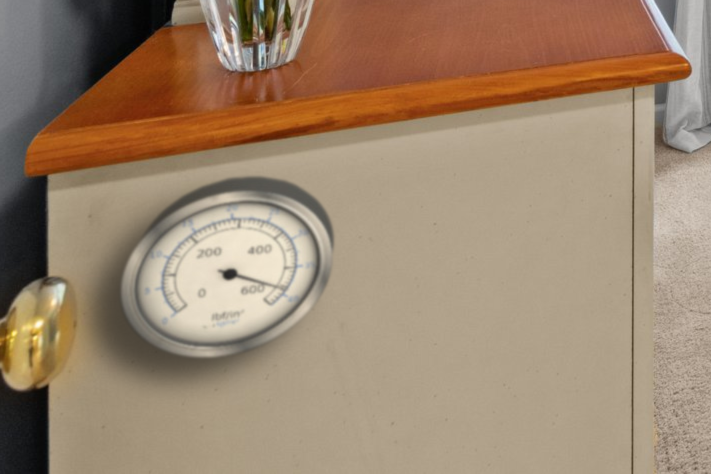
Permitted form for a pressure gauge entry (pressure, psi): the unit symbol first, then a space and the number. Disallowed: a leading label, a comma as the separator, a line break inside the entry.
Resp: psi 550
